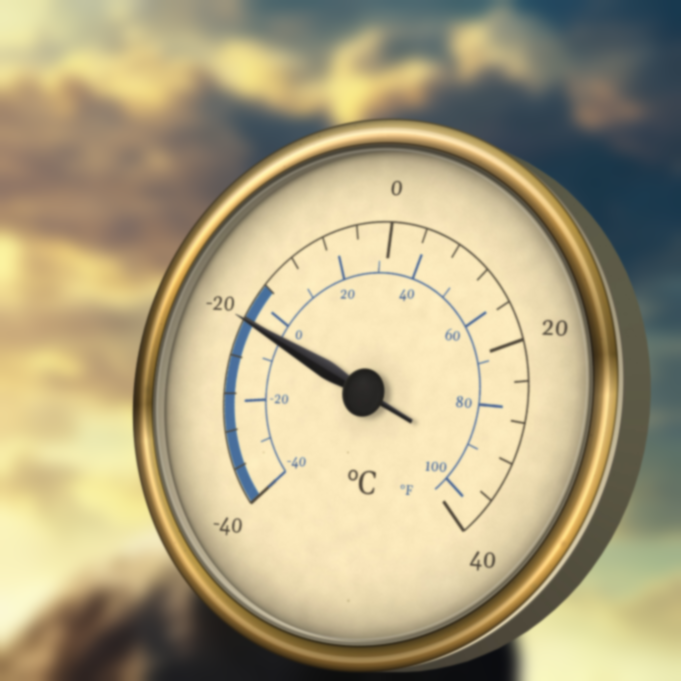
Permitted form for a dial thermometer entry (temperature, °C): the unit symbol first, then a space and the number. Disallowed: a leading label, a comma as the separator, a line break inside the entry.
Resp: °C -20
